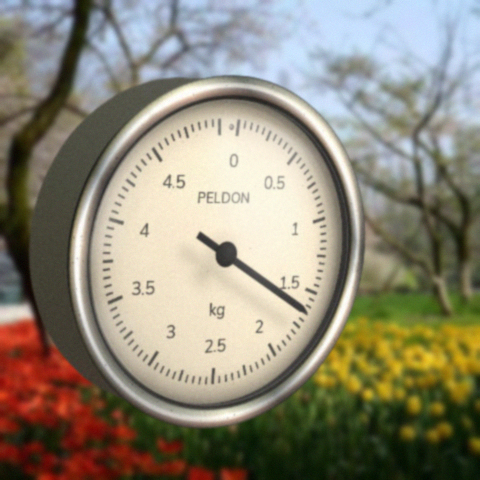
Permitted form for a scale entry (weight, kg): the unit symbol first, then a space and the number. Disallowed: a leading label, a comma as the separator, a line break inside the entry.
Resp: kg 1.65
